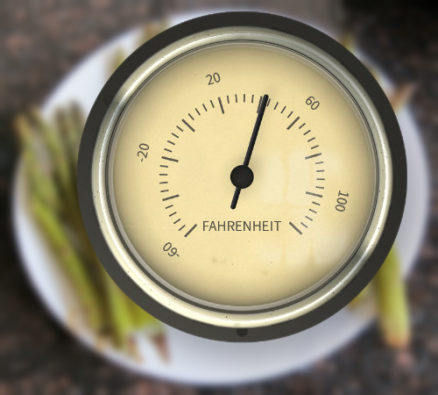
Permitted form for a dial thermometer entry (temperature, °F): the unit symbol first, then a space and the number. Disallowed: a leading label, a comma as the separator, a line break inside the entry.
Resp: °F 42
